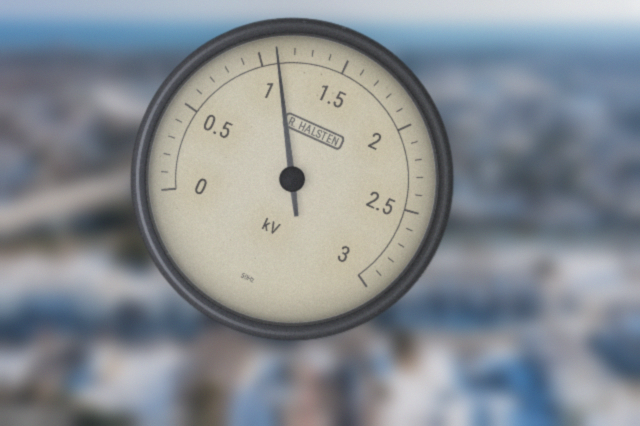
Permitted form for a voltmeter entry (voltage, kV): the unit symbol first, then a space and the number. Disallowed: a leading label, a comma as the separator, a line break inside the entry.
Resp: kV 1.1
